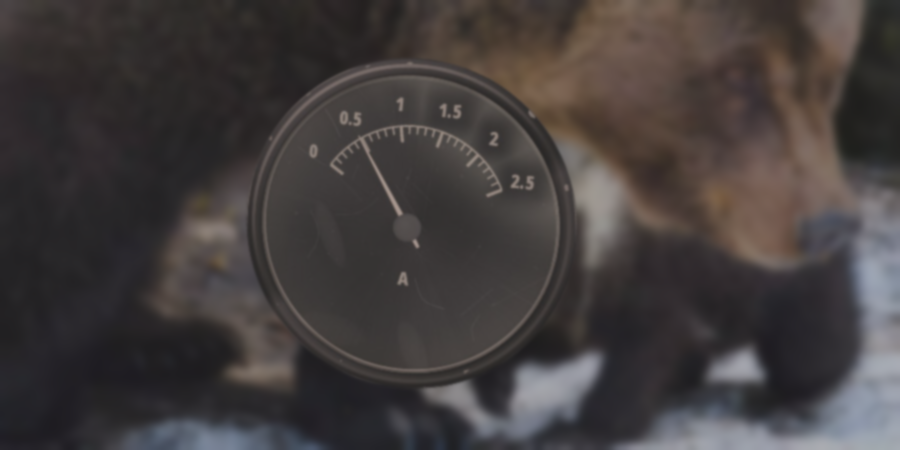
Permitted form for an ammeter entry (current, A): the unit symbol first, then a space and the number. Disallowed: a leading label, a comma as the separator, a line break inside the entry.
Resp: A 0.5
